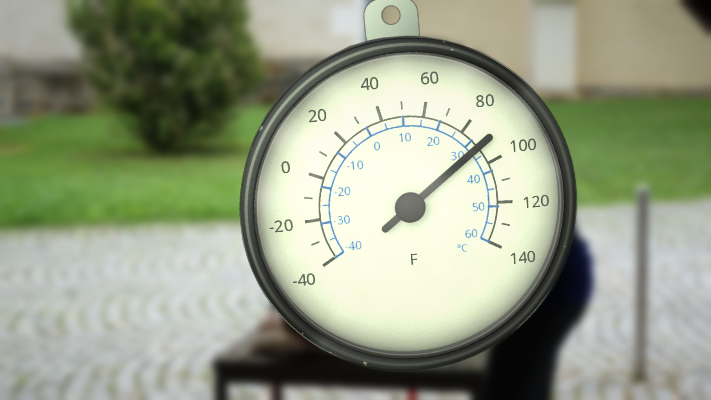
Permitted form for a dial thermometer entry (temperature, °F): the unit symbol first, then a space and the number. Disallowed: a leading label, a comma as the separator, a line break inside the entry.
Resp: °F 90
